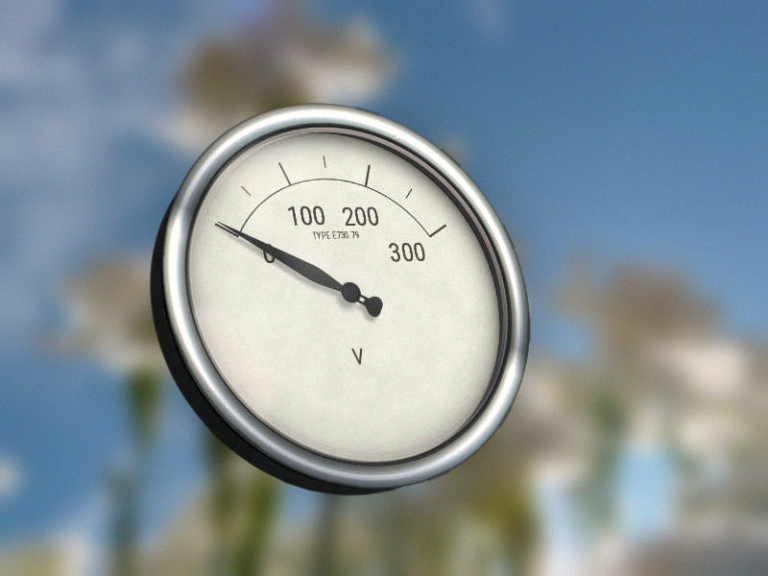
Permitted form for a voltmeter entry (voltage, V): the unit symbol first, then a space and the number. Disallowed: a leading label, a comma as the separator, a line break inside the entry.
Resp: V 0
